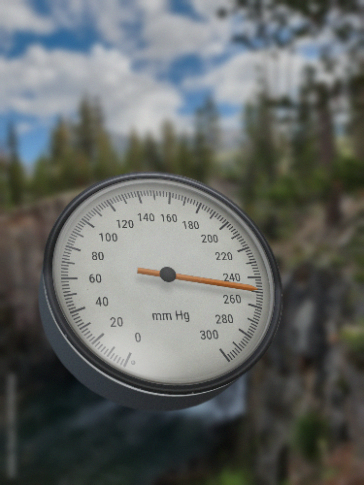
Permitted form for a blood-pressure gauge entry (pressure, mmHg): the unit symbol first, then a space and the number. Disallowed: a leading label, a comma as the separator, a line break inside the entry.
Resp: mmHg 250
